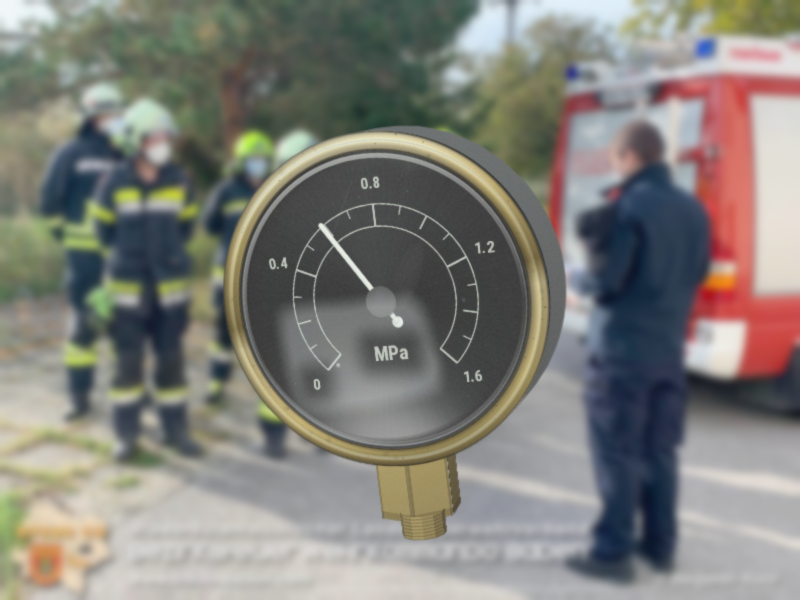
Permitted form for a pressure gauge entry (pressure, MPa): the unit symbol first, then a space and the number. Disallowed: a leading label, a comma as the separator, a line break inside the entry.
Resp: MPa 0.6
